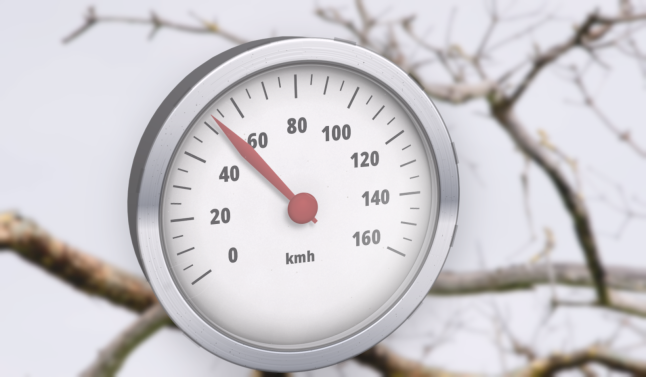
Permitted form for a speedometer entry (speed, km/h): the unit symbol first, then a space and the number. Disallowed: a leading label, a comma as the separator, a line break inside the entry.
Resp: km/h 52.5
